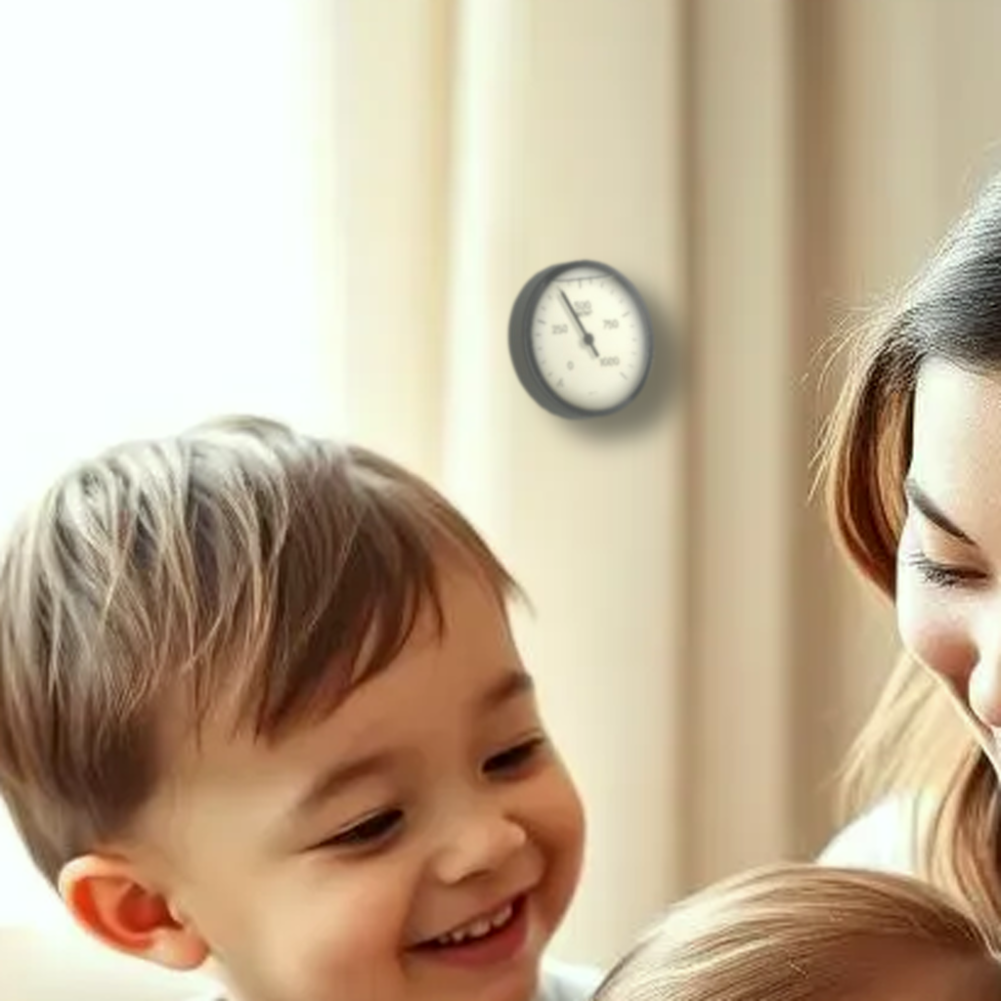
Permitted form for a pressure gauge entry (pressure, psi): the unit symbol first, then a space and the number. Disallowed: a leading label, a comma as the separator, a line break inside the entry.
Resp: psi 400
